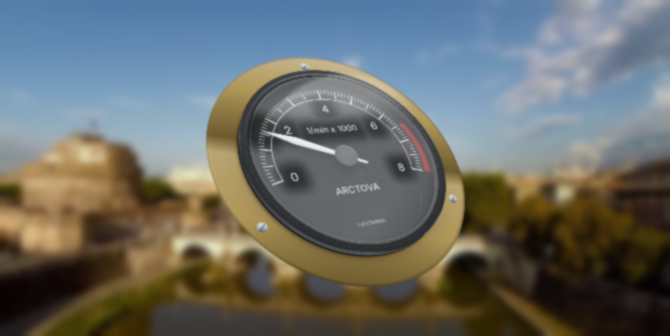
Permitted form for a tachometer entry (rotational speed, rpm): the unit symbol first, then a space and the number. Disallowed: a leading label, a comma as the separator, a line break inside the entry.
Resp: rpm 1500
